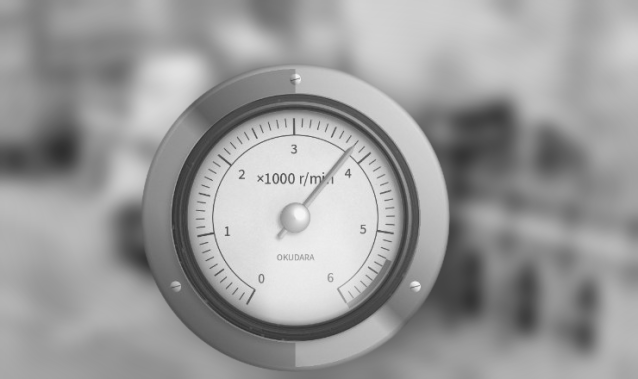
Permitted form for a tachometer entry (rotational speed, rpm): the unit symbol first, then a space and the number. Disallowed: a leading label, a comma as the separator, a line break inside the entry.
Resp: rpm 3800
